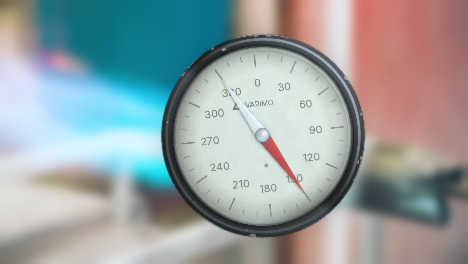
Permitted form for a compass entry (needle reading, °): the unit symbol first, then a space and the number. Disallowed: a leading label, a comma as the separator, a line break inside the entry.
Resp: ° 150
